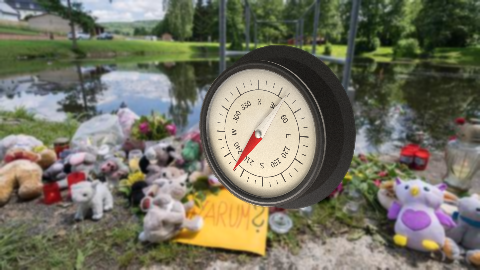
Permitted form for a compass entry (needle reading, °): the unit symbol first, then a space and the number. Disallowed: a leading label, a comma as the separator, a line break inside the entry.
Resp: ° 220
